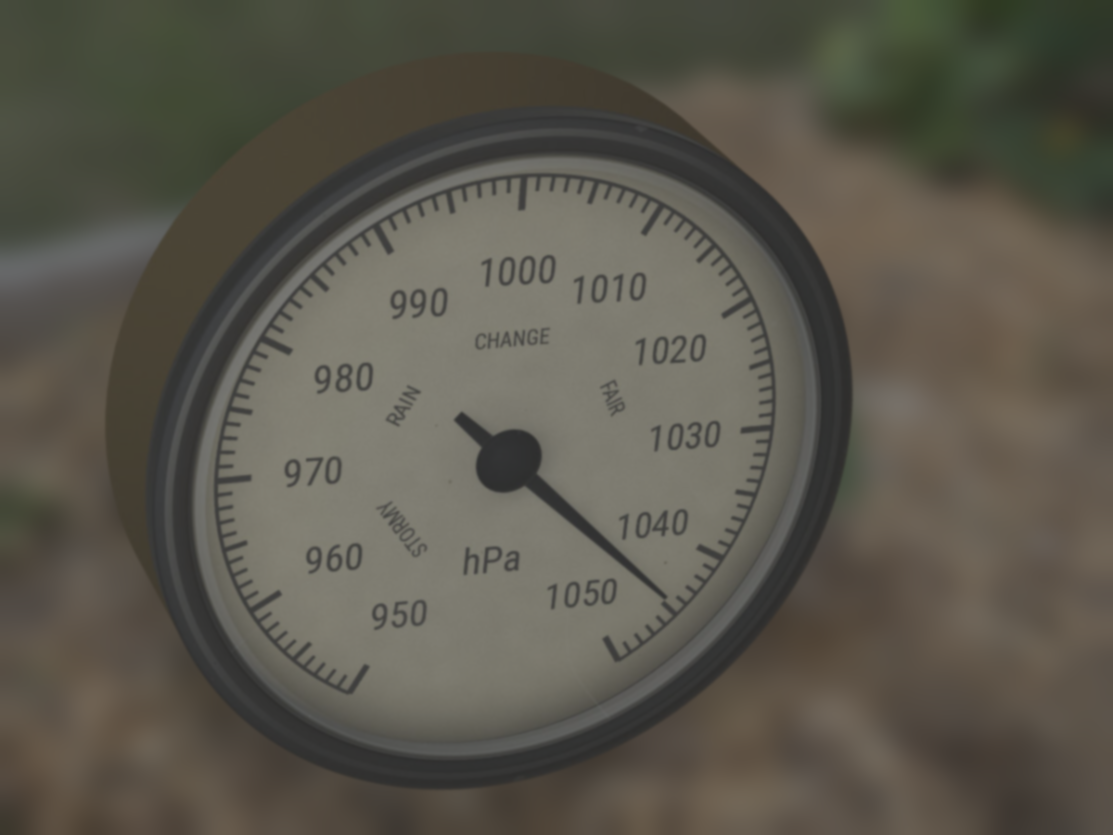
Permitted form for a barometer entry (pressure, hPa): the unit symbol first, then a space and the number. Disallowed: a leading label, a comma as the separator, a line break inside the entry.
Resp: hPa 1044.5
